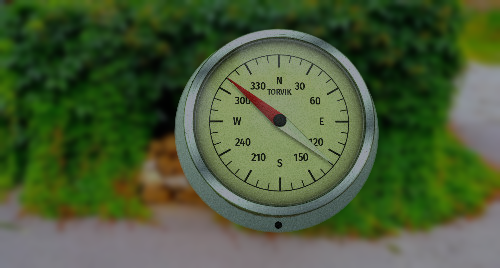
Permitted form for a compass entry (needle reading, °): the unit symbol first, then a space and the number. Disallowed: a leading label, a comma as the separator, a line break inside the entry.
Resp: ° 310
